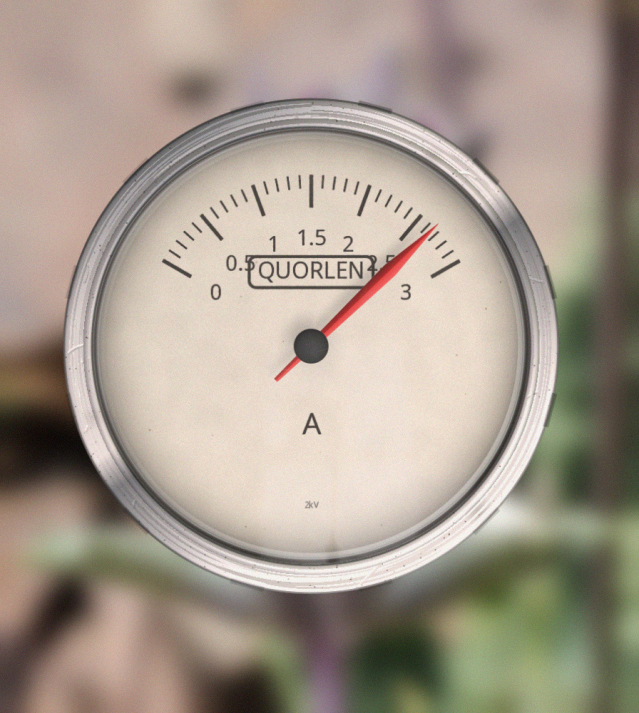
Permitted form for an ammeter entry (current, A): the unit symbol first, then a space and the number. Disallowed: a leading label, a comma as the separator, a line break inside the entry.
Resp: A 2.65
